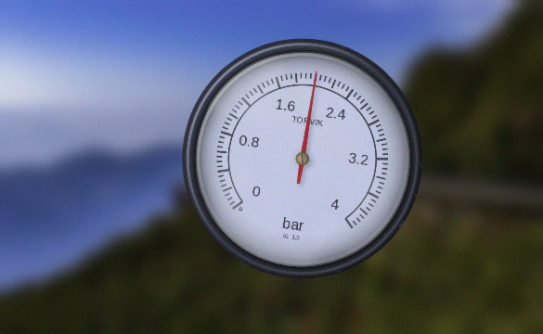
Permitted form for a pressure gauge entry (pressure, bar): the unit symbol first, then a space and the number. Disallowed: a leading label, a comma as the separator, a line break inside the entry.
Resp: bar 2
